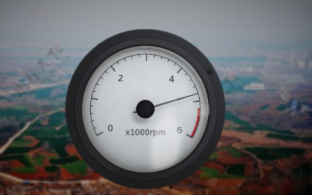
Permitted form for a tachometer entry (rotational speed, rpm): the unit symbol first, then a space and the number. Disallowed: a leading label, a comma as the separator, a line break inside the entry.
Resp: rpm 4800
